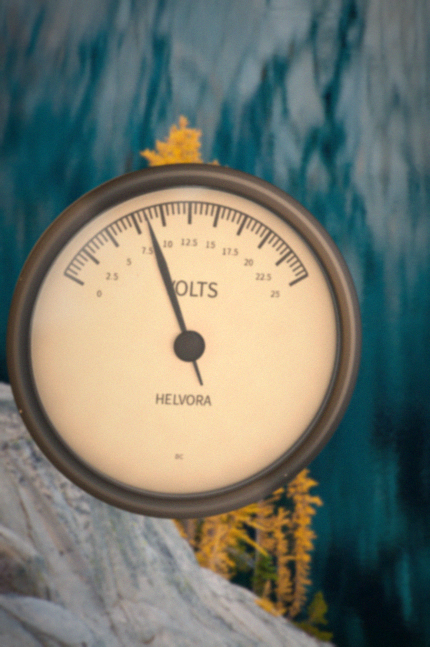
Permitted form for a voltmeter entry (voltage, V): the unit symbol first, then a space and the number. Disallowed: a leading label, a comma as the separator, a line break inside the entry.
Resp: V 8.5
